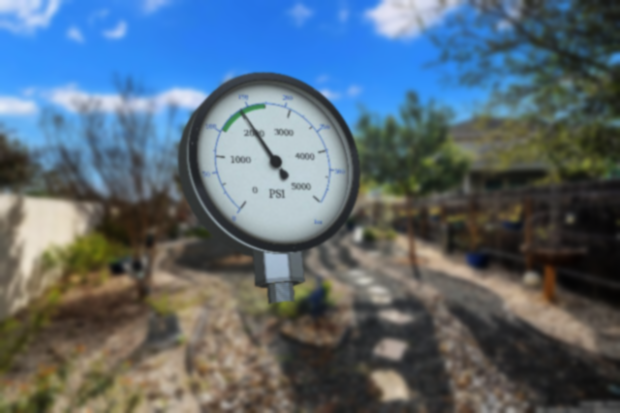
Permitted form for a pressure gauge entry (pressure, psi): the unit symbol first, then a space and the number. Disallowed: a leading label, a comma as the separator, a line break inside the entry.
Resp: psi 2000
